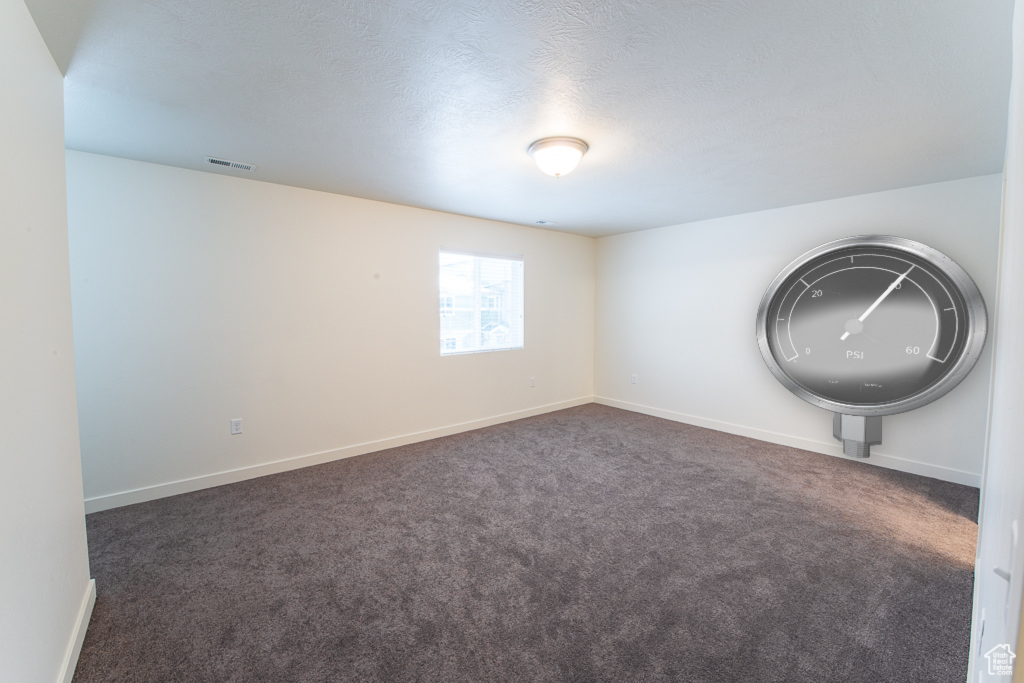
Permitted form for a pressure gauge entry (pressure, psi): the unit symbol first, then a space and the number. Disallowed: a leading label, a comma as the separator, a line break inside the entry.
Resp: psi 40
